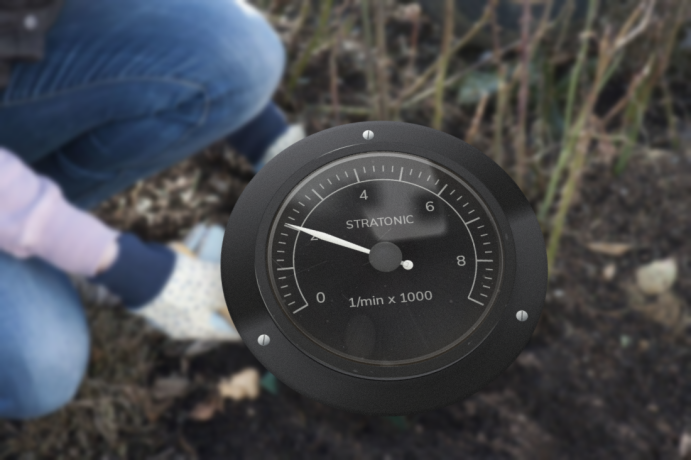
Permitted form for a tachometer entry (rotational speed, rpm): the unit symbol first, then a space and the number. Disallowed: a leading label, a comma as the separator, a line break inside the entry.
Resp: rpm 2000
